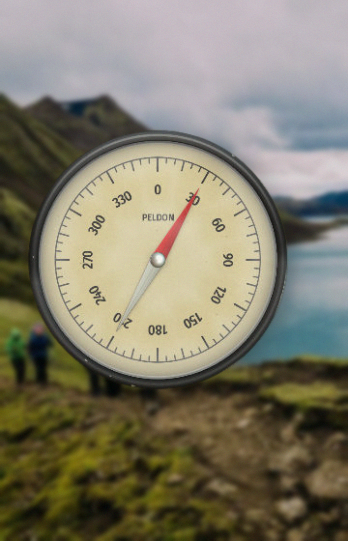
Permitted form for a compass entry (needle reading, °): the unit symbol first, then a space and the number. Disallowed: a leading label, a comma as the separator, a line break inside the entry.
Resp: ° 30
